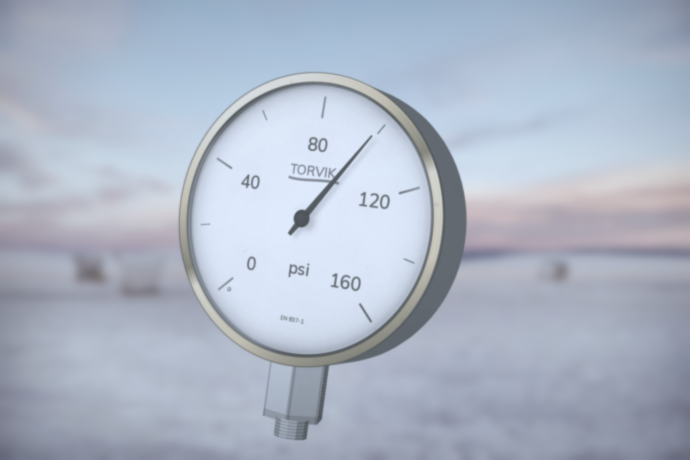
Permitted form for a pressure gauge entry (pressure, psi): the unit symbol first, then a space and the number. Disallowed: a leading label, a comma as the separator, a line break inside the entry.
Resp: psi 100
